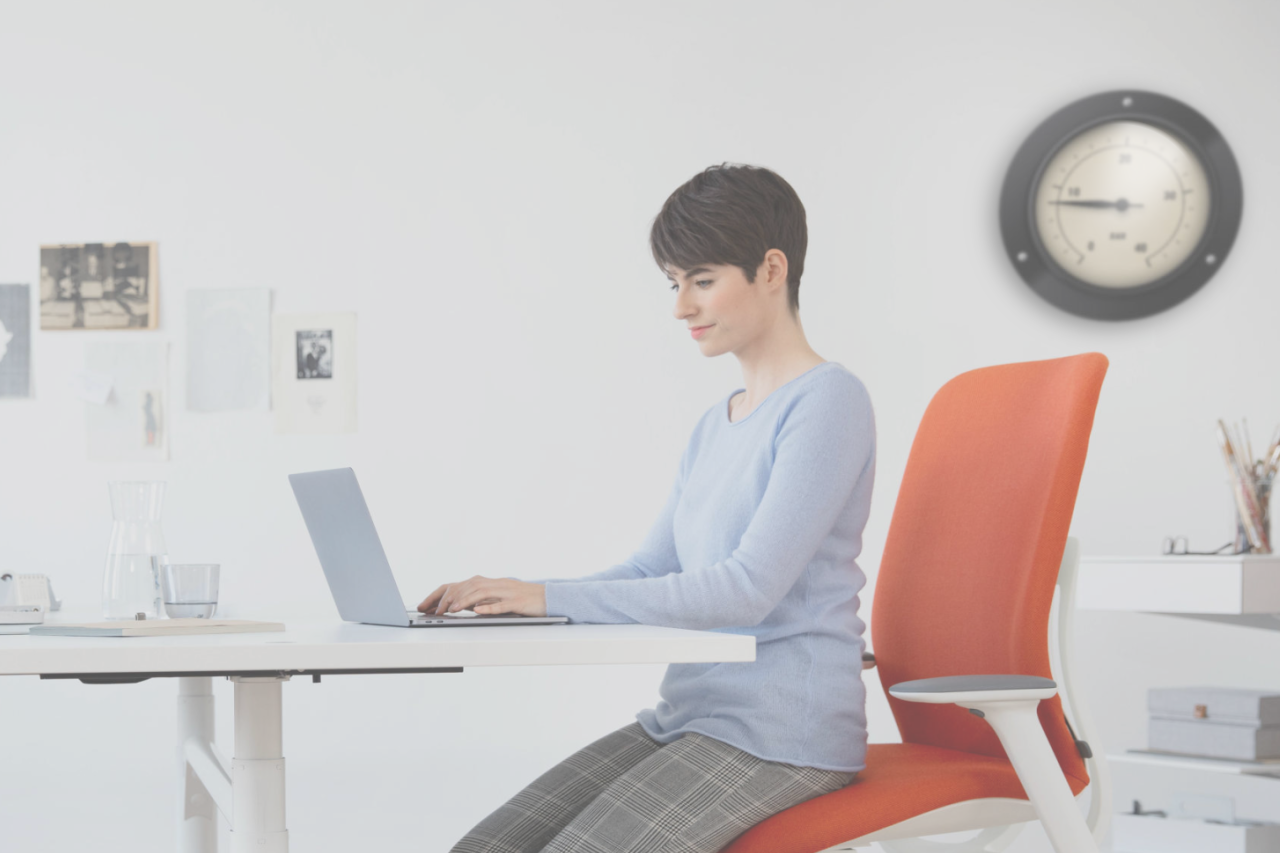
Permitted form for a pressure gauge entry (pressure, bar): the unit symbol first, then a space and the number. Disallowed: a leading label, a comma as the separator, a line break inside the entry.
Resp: bar 8
